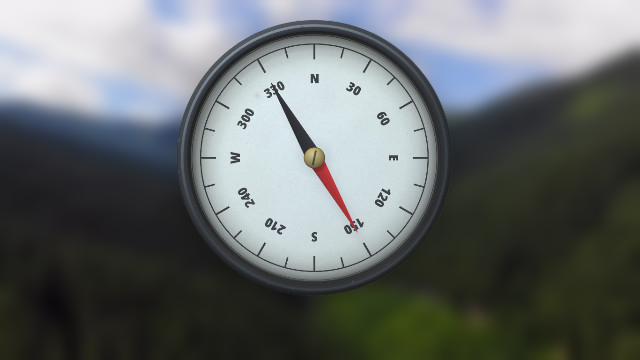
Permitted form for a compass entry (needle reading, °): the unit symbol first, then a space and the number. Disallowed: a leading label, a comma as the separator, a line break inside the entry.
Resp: ° 150
